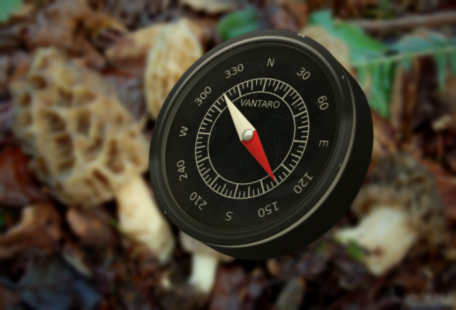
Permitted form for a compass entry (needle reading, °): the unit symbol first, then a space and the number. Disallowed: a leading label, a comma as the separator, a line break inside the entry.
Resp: ° 135
